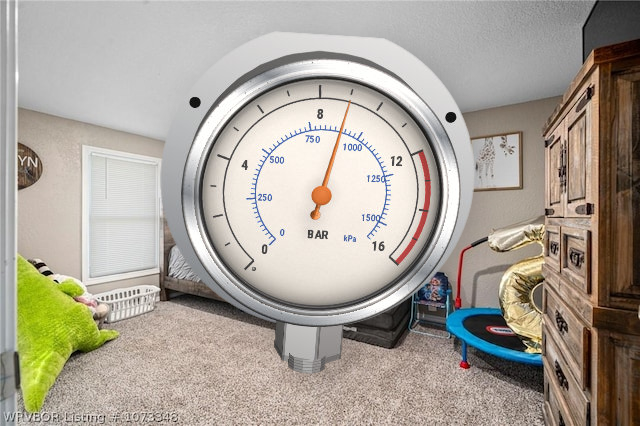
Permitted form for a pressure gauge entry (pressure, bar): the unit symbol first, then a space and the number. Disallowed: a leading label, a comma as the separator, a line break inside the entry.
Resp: bar 9
